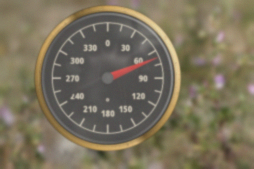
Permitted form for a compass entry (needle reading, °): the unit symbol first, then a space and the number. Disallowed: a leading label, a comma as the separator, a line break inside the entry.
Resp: ° 67.5
